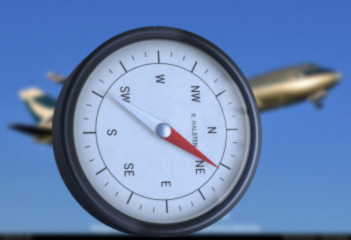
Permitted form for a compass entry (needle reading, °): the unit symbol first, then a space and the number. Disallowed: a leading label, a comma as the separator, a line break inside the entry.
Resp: ° 35
